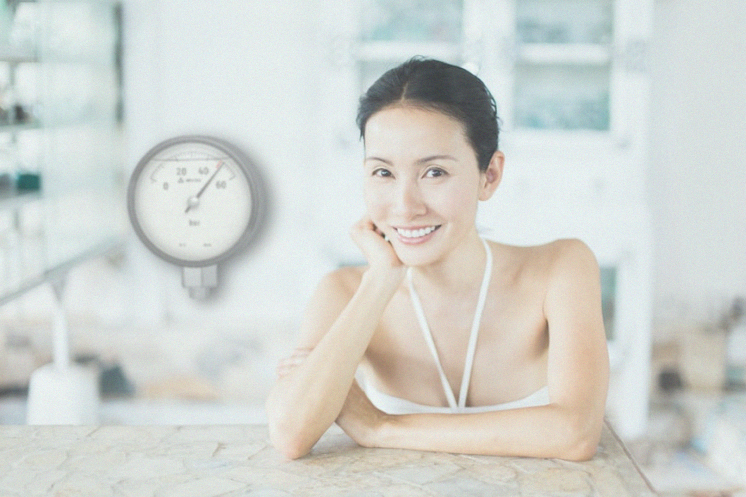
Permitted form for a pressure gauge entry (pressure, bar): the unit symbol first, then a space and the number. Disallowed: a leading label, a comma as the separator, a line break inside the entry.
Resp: bar 50
